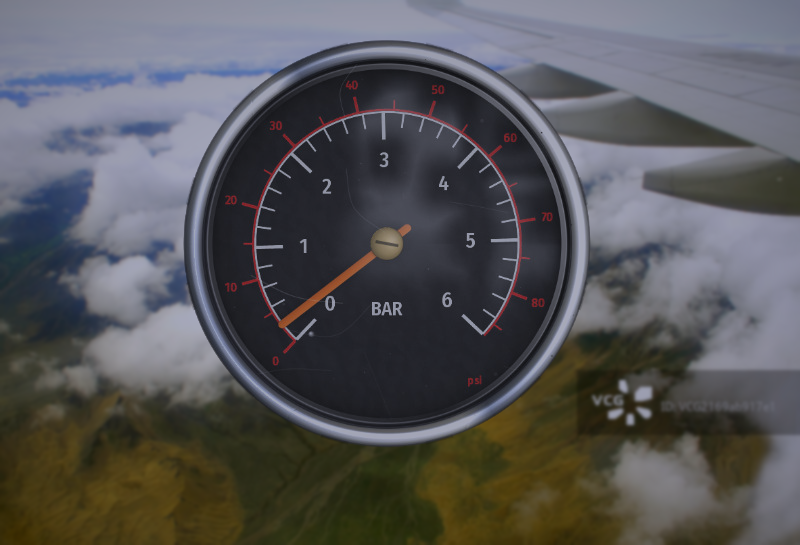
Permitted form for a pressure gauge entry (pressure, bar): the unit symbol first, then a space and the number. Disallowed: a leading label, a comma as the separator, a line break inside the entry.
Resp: bar 0.2
